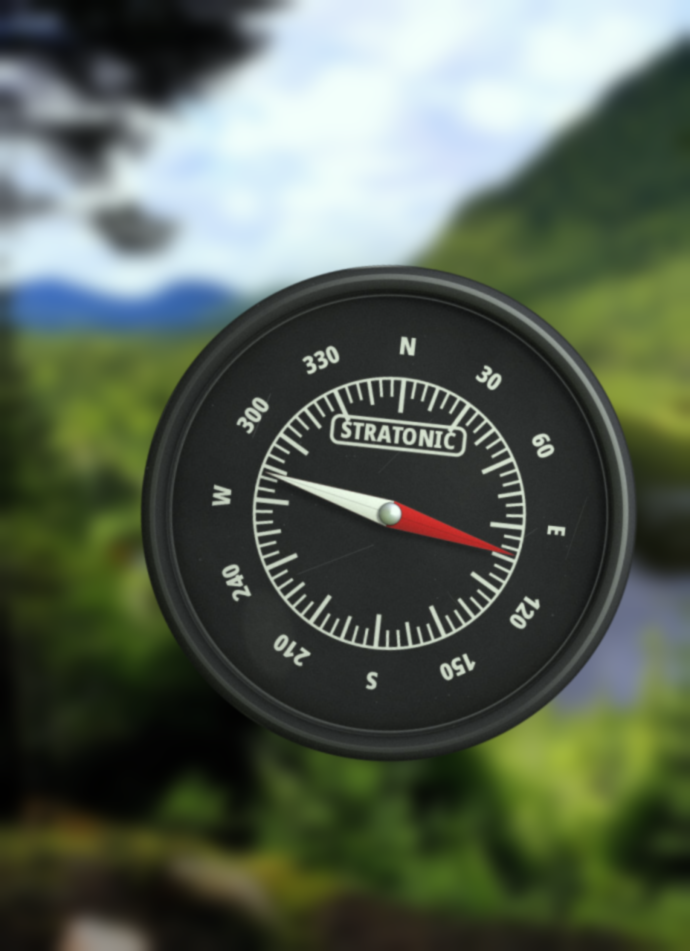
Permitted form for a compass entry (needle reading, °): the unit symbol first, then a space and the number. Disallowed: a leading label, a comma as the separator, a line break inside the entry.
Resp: ° 102.5
